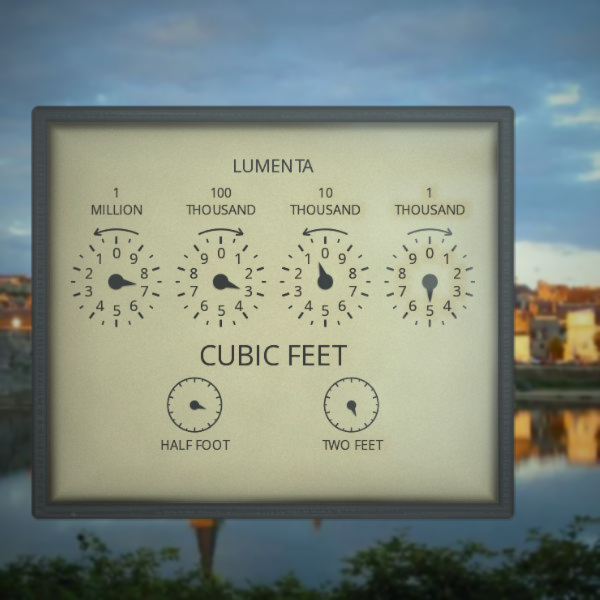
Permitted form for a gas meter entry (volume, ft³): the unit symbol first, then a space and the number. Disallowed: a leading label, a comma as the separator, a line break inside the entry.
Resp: ft³ 730500
